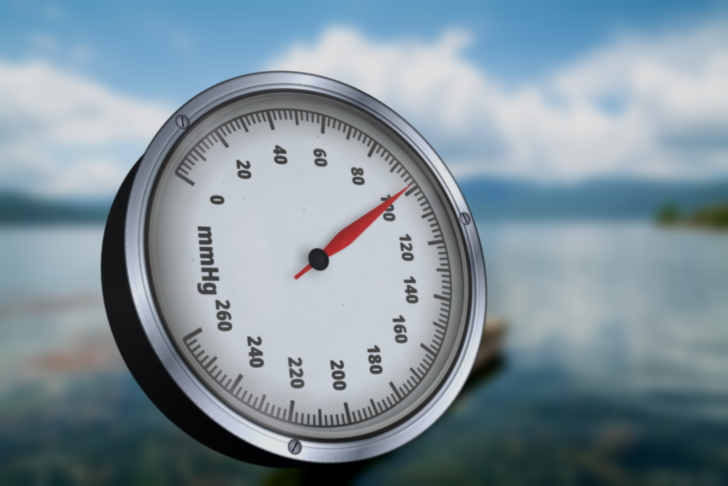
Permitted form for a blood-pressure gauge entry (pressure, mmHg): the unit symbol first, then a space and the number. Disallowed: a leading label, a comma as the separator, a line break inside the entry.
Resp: mmHg 98
